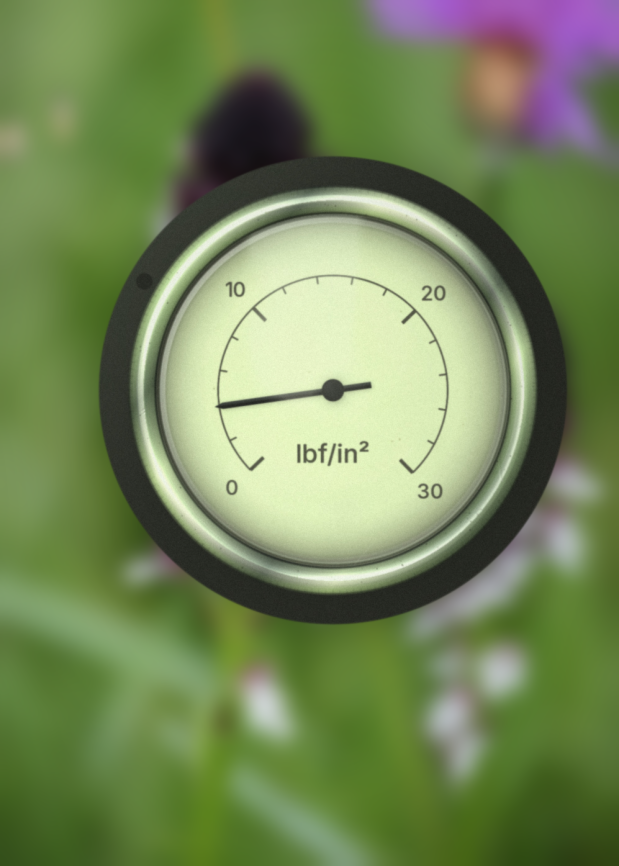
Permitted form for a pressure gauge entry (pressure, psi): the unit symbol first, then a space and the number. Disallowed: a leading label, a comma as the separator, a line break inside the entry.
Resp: psi 4
